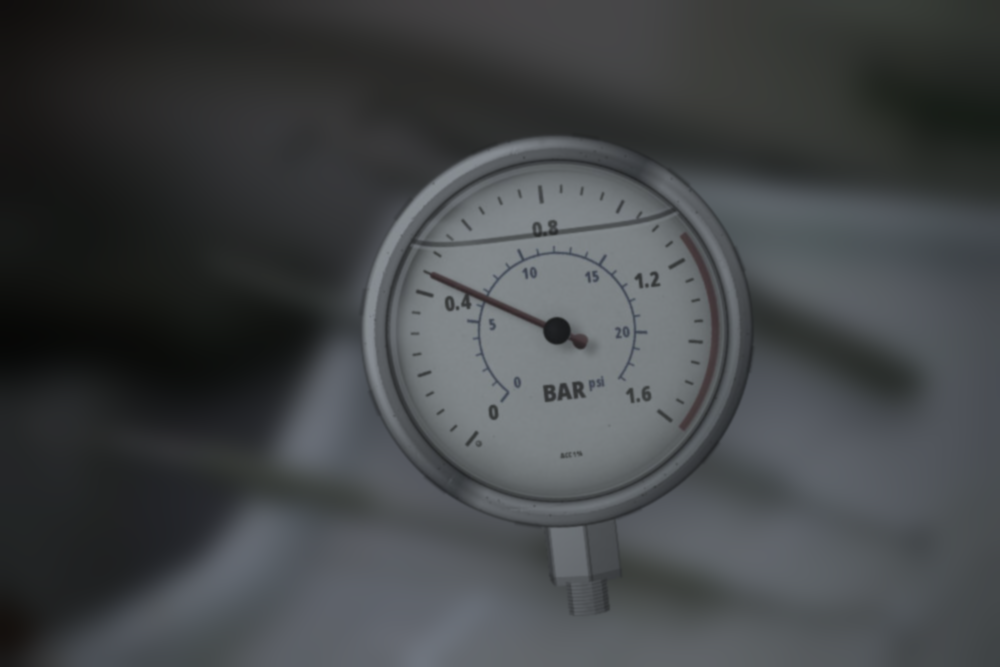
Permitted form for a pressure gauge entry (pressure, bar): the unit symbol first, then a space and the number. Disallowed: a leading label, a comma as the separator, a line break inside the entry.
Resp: bar 0.45
